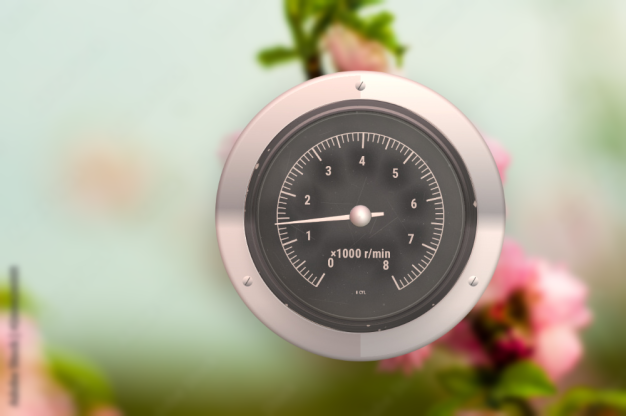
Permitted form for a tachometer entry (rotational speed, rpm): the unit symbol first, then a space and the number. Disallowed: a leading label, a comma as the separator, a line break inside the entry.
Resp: rpm 1400
